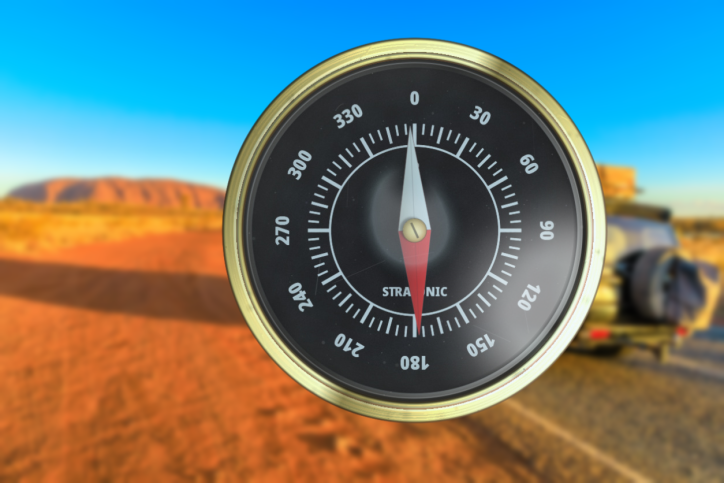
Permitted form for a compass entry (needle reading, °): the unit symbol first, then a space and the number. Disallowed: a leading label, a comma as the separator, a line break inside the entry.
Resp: ° 177.5
